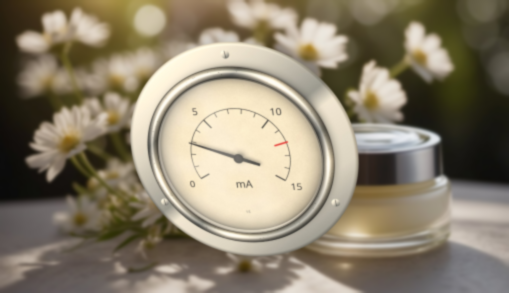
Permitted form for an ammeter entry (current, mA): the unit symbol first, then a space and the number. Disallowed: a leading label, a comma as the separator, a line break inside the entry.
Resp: mA 3
